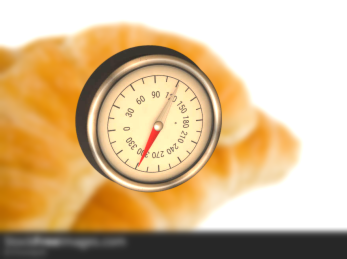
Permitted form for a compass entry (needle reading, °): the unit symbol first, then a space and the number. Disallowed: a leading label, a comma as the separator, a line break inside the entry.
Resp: ° 300
